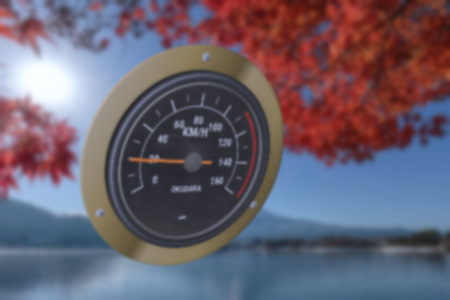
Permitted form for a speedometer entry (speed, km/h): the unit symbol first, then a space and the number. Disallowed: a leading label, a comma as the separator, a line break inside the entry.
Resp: km/h 20
